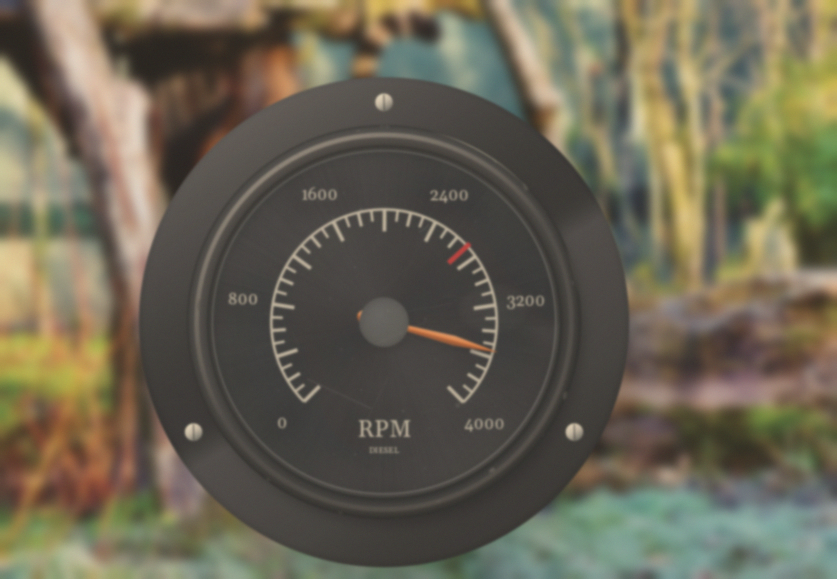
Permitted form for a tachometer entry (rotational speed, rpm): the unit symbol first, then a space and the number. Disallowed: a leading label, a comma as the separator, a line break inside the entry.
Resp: rpm 3550
